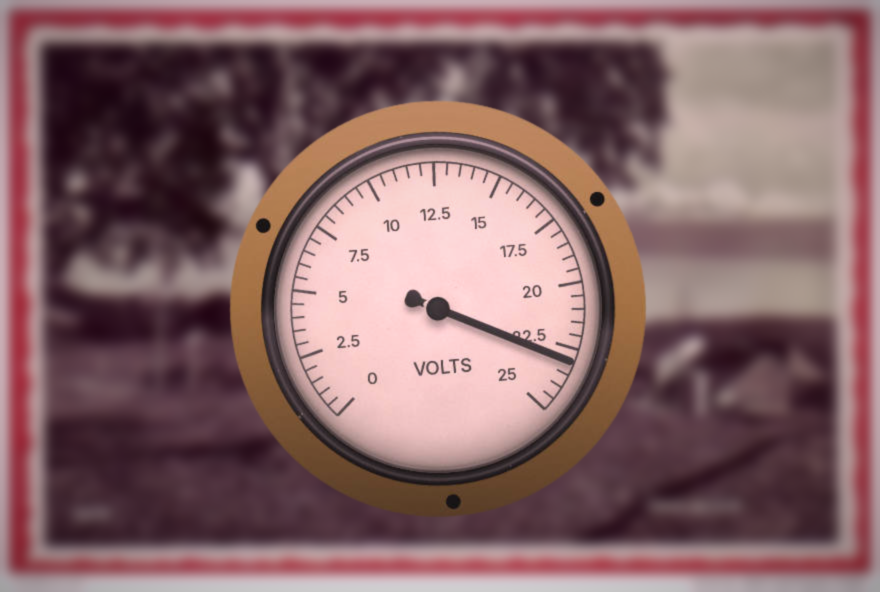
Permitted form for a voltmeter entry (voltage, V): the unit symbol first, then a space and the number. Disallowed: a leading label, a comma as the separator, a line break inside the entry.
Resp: V 23
